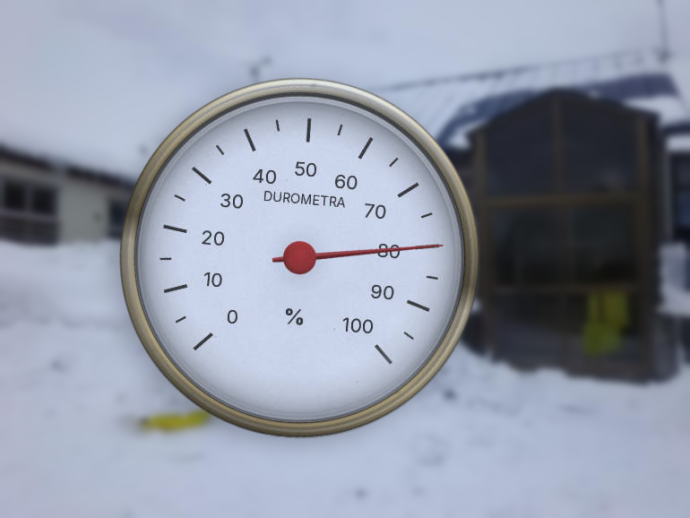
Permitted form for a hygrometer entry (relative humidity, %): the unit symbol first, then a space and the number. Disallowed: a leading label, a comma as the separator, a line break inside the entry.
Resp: % 80
